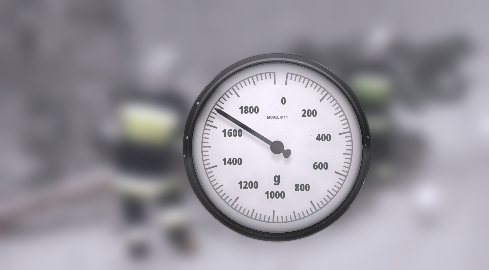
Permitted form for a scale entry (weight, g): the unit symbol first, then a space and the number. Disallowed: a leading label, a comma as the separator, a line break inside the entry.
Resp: g 1680
